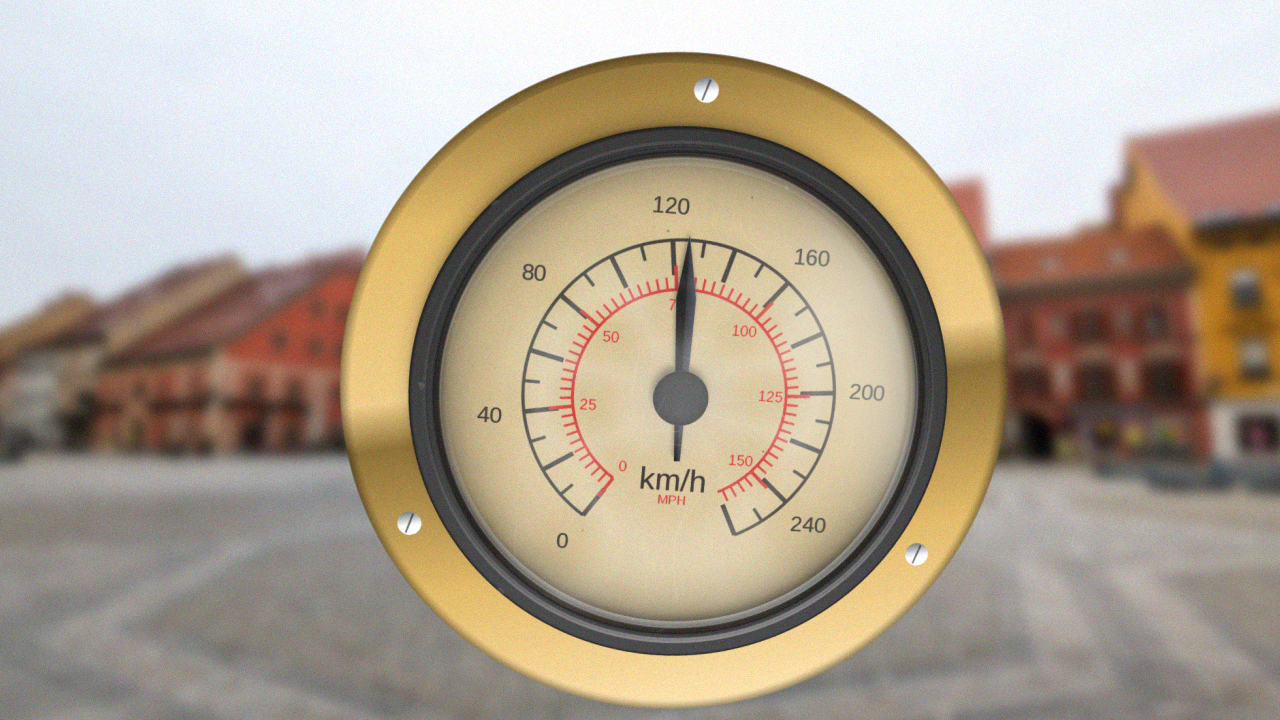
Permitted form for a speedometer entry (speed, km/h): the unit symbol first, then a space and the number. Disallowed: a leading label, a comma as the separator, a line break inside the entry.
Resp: km/h 125
